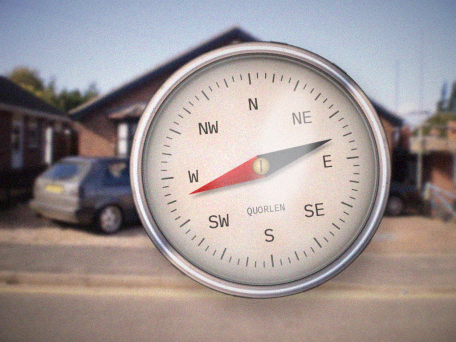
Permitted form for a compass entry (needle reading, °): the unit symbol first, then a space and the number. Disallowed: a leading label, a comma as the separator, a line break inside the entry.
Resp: ° 255
